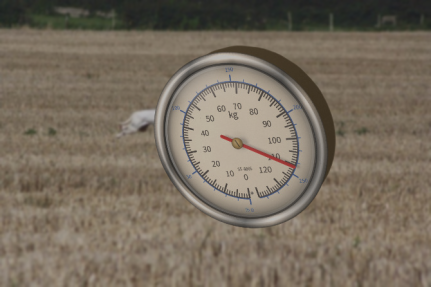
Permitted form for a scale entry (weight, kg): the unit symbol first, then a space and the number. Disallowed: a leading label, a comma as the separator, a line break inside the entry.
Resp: kg 110
